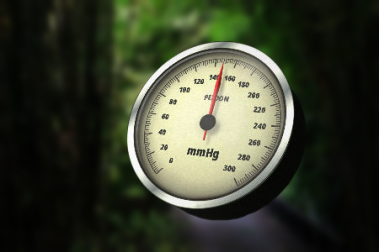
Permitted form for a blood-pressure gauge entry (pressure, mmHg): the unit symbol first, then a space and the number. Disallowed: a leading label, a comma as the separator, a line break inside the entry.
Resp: mmHg 150
